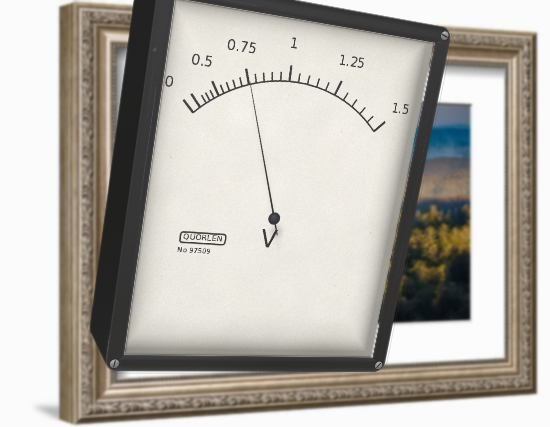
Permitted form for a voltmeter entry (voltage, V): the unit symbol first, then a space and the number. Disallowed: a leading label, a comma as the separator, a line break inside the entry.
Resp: V 0.75
